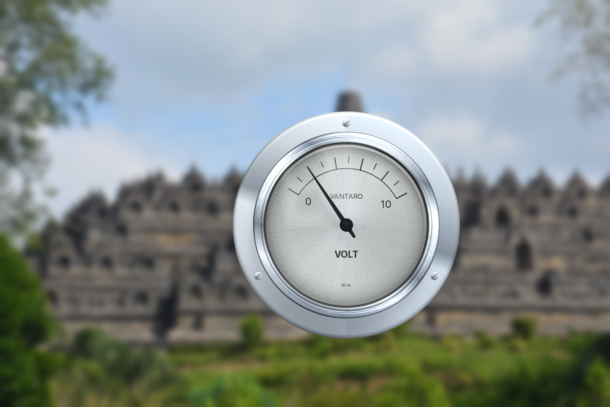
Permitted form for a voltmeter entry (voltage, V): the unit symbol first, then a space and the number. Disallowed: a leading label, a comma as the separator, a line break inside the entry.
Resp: V 2
